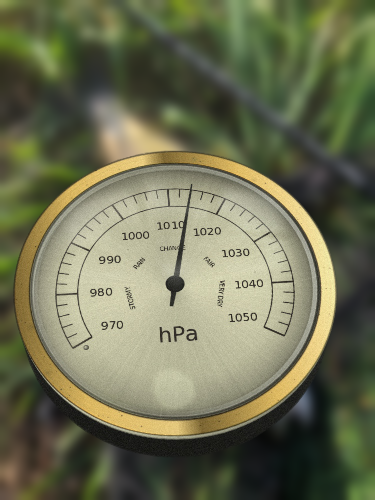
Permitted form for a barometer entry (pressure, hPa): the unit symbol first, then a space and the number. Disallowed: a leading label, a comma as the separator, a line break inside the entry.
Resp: hPa 1014
